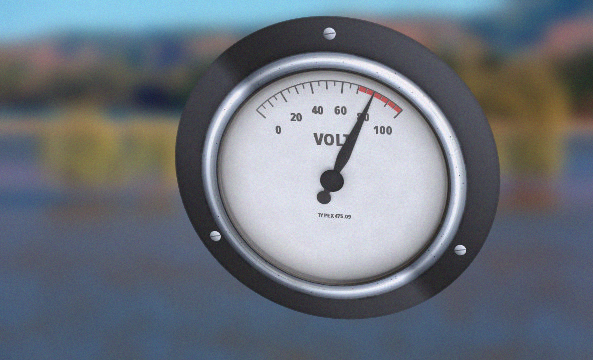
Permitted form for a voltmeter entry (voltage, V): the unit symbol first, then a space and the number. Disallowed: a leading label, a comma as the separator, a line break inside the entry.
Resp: V 80
